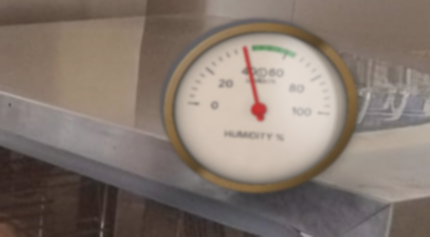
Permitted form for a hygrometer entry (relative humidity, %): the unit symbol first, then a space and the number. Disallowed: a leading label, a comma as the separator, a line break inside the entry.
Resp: % 40
